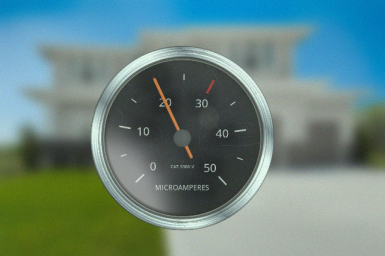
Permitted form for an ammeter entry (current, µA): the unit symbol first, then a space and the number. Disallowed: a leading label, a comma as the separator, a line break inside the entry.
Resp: µA 20
